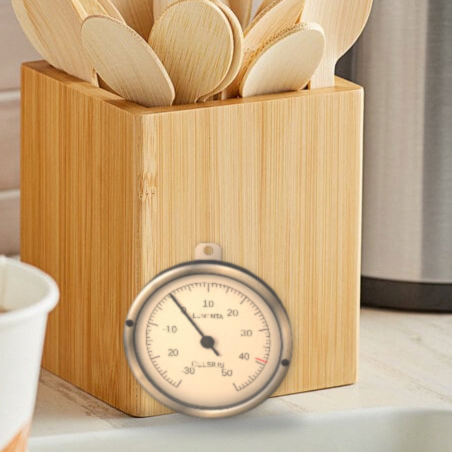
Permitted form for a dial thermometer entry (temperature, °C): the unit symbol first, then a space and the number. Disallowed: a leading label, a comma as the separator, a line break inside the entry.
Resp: °C 0
